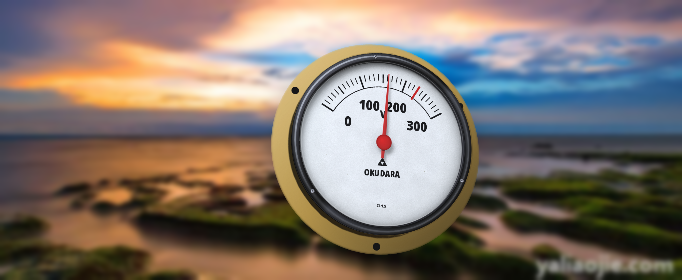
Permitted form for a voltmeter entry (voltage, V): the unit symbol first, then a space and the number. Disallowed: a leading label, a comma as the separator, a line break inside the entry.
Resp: V 160
